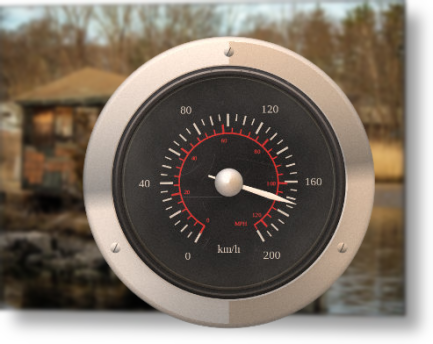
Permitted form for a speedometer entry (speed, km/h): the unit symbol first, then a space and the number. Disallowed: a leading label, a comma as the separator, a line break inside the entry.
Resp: km/h 172.5
